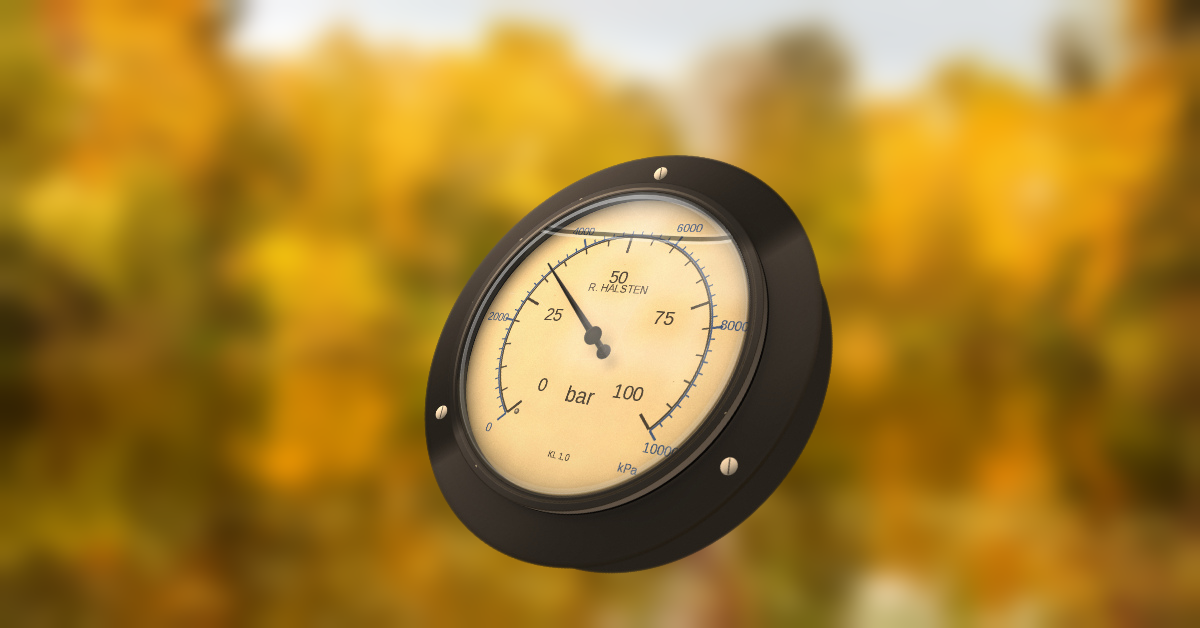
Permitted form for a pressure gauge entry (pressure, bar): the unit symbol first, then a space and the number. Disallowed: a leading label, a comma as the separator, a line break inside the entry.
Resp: bar 32.5
